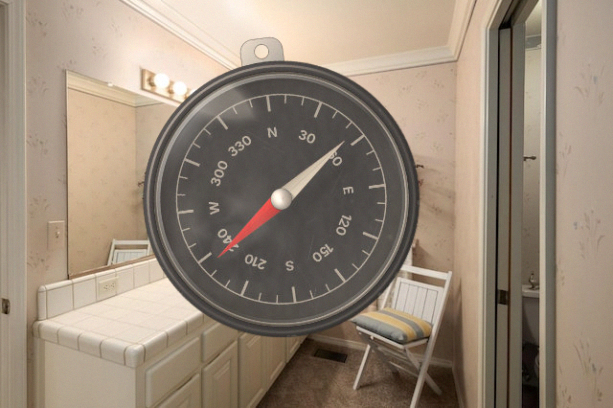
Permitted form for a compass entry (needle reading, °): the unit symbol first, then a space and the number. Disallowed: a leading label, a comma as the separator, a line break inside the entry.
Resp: ° 235
